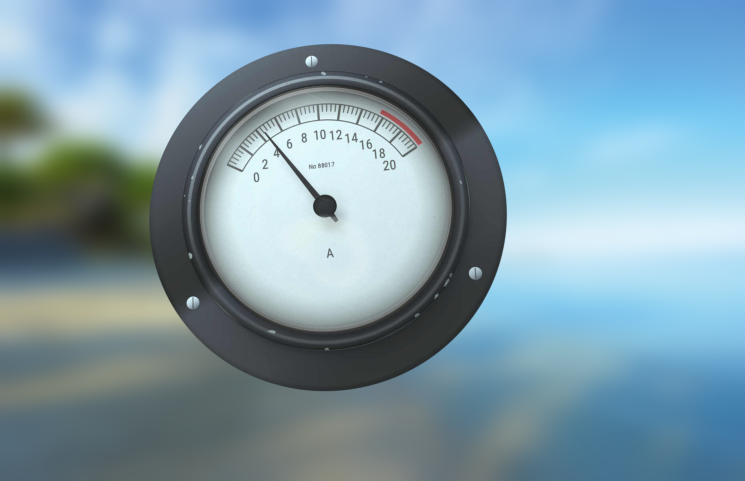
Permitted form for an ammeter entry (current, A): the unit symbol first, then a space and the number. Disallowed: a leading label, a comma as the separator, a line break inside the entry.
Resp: A 4.4
